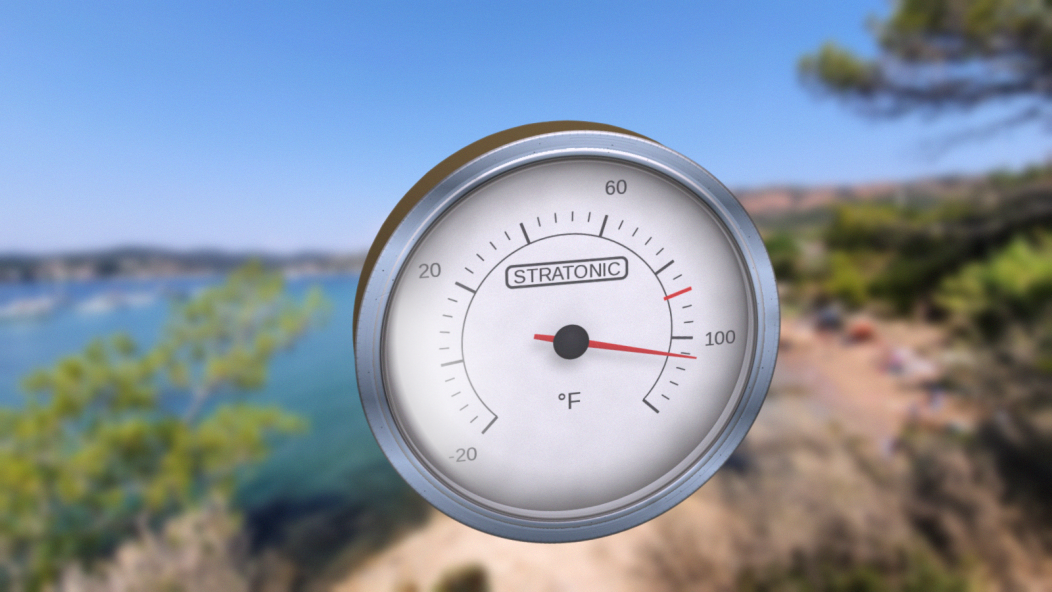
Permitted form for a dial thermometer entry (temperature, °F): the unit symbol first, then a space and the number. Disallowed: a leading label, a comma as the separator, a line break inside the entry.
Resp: °F 104
